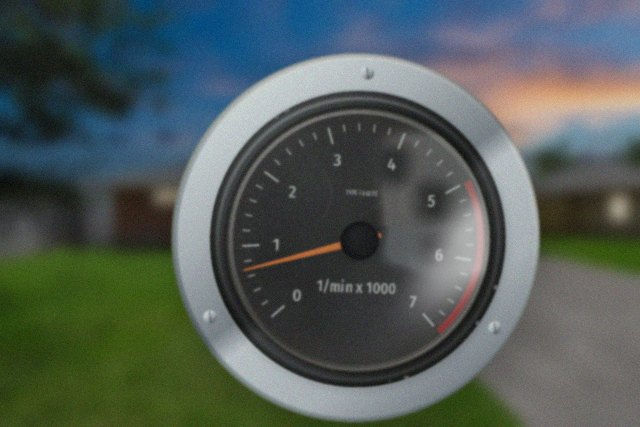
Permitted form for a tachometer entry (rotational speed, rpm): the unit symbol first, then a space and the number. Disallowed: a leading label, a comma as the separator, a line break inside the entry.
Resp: rpm 700
